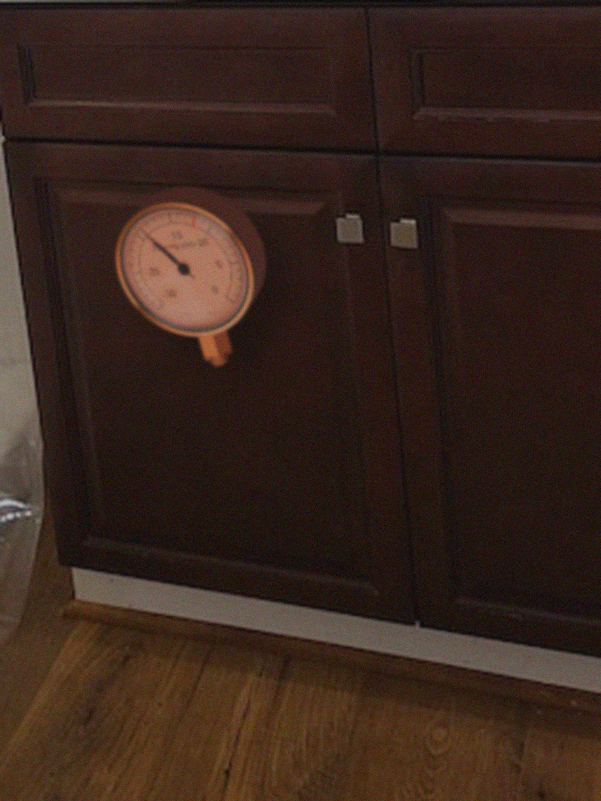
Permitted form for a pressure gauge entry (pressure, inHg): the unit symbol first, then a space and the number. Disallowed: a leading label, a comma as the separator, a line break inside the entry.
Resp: inHg -19
